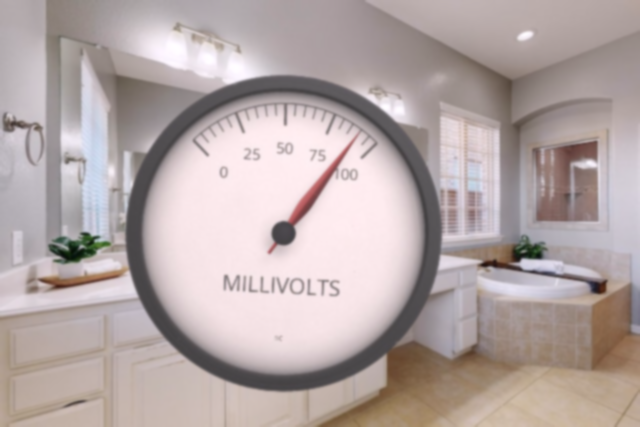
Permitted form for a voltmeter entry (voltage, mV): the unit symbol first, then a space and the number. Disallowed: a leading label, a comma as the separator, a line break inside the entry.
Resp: mV 90
